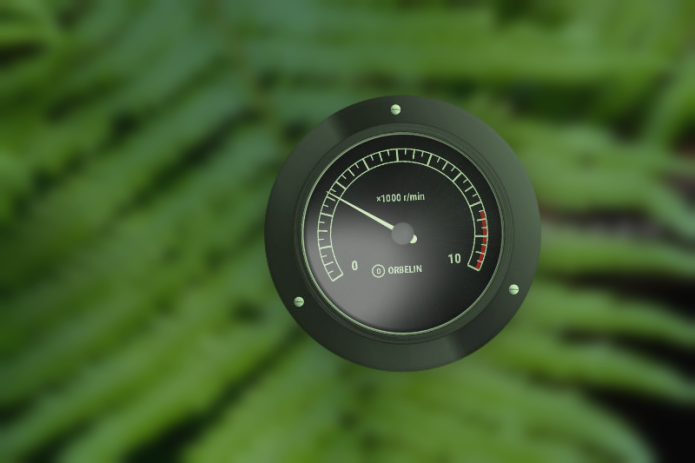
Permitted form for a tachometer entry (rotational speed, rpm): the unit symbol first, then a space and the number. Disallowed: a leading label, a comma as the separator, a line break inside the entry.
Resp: rpm 2625
